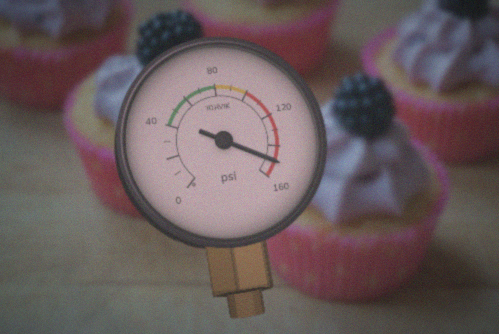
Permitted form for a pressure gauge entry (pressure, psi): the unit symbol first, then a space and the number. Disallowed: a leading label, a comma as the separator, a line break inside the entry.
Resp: psi 150
